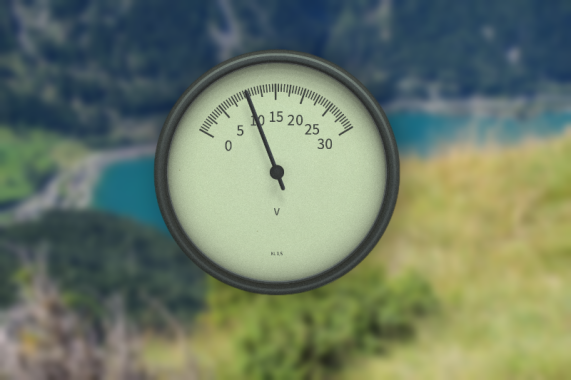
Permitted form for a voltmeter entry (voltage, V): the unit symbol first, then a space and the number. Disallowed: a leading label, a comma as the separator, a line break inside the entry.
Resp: V 10
